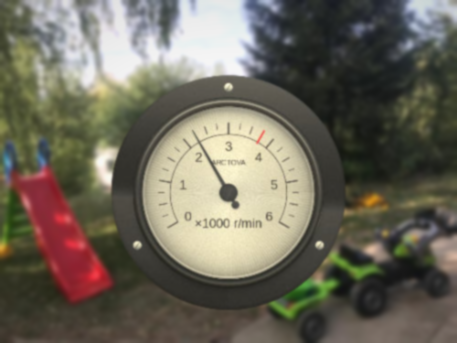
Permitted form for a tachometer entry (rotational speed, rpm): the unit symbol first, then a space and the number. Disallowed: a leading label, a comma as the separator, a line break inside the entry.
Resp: rpm 2250
